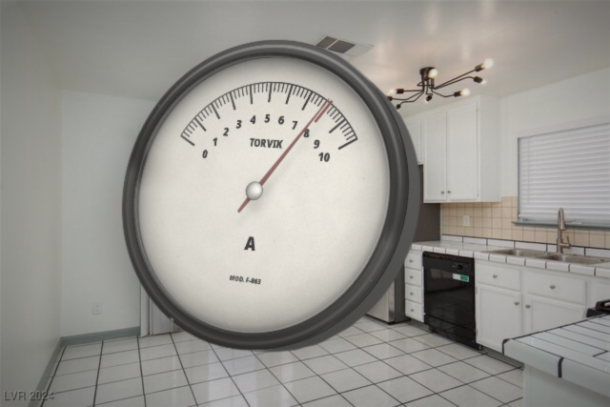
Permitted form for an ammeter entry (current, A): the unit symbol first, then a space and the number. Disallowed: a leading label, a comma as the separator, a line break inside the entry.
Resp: A 8
